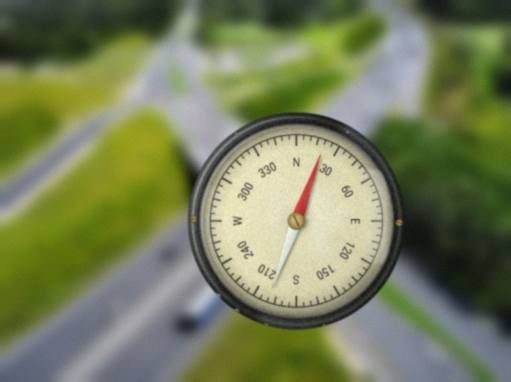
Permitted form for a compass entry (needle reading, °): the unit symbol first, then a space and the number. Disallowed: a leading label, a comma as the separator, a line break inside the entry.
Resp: ° 20
